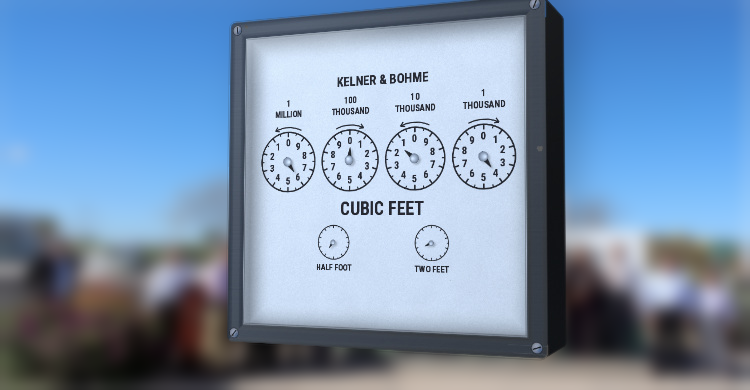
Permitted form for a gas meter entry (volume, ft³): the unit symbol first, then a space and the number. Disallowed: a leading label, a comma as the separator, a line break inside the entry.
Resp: ft³ 601400
